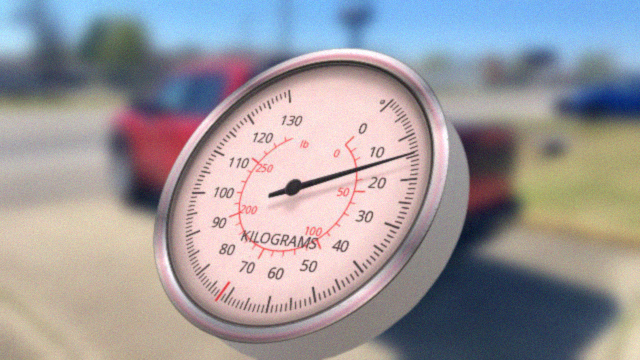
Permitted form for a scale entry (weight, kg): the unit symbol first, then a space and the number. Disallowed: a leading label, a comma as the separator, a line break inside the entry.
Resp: kg 15
